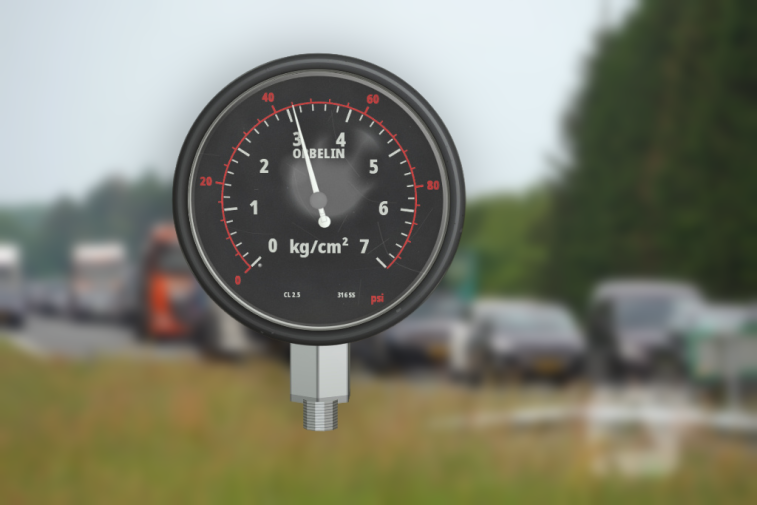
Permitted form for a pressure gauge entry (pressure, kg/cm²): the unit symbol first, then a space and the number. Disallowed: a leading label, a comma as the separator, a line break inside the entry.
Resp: kg/cm² 3.1
